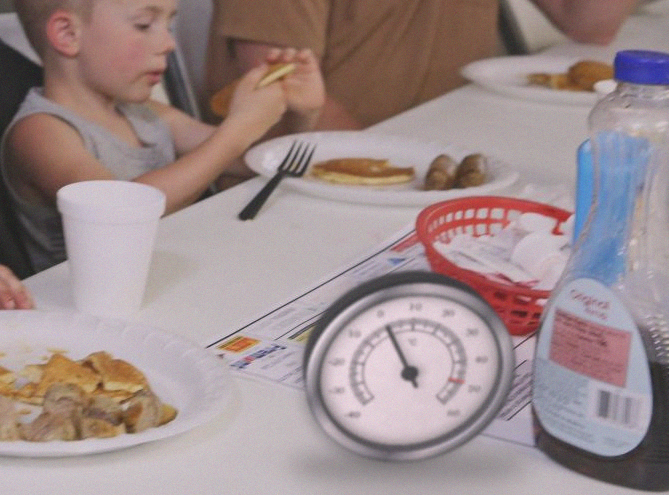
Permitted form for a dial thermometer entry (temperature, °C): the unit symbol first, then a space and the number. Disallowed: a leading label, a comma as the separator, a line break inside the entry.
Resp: °C 0
